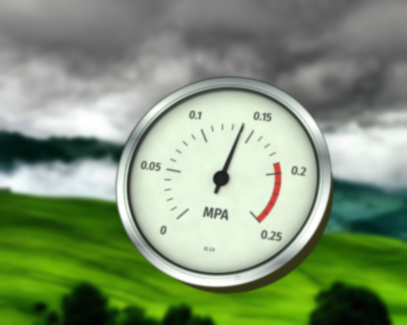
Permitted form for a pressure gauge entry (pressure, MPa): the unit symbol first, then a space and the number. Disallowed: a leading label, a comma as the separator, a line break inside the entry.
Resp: MPa 0.14
